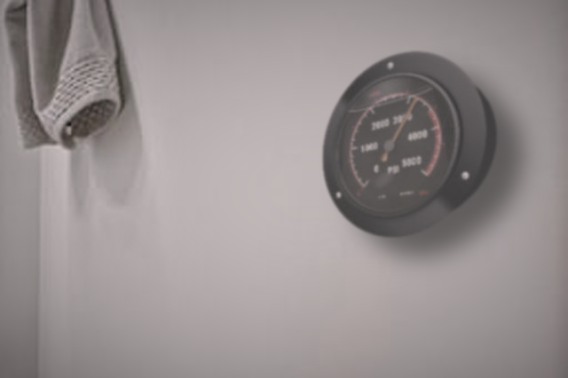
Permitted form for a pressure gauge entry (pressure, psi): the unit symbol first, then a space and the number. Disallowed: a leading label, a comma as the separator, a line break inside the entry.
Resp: psi 3200
